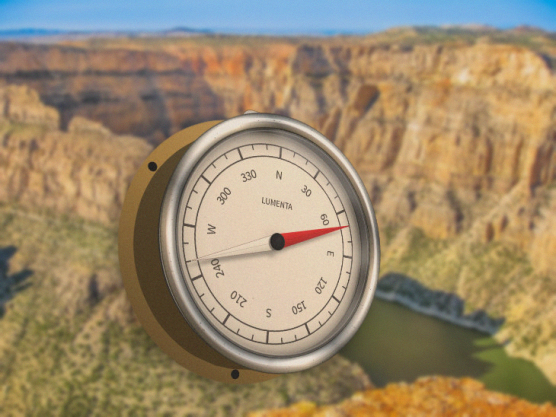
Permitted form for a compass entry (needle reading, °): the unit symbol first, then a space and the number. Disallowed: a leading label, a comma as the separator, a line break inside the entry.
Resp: ° 70
